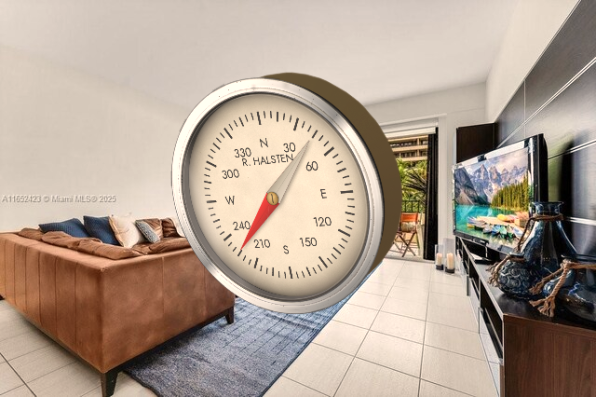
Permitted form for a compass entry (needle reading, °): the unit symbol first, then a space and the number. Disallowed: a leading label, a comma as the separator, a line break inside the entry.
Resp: ° 225
